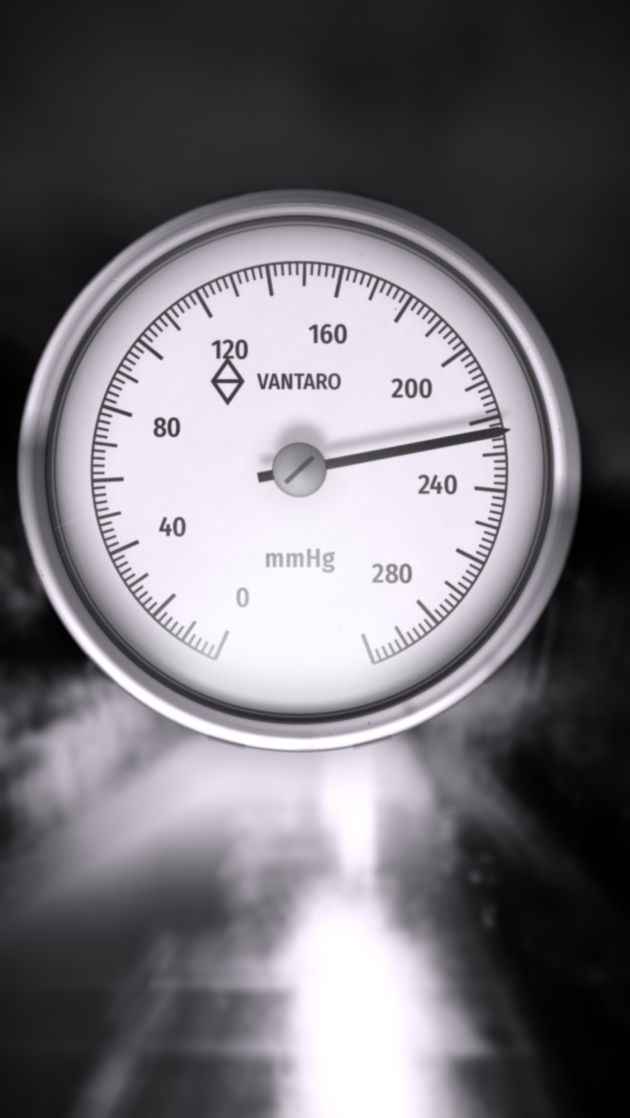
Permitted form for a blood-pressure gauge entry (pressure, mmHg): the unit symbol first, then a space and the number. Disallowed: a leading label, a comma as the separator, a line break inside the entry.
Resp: mmHg 224
